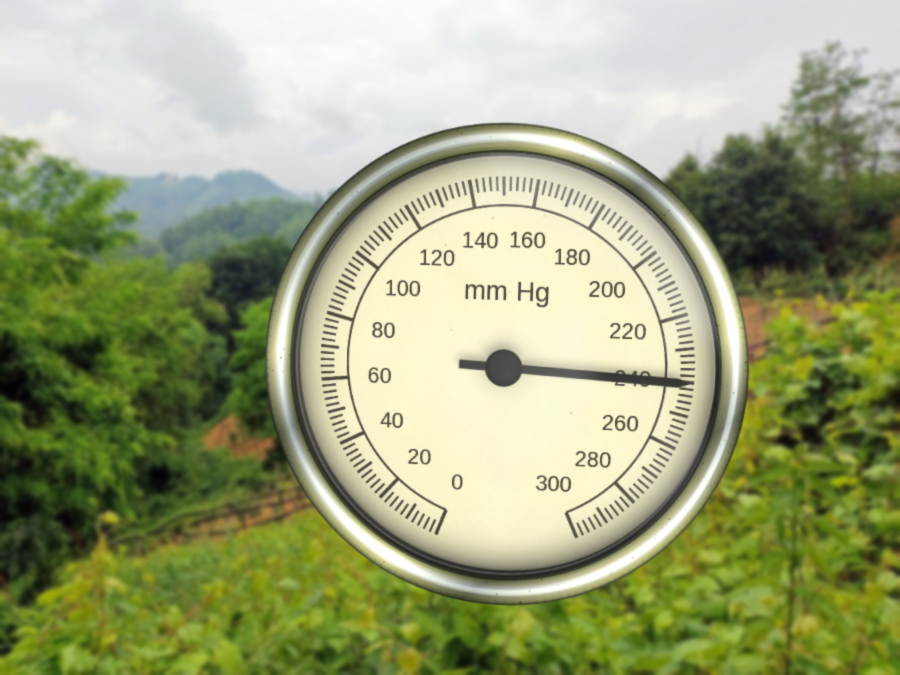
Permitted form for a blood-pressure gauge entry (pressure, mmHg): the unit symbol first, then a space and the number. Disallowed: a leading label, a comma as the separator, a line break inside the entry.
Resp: mmHg 240
